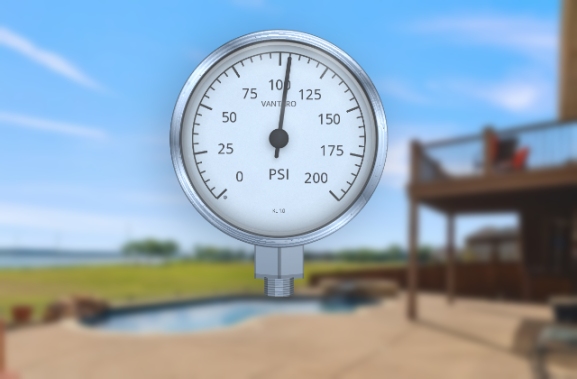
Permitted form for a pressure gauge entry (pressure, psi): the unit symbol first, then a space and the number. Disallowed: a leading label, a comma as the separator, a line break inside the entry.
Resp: psi 105
